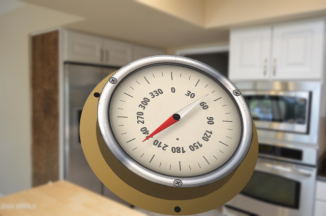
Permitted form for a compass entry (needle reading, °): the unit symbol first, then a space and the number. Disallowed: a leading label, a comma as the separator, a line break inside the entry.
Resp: ° 230
